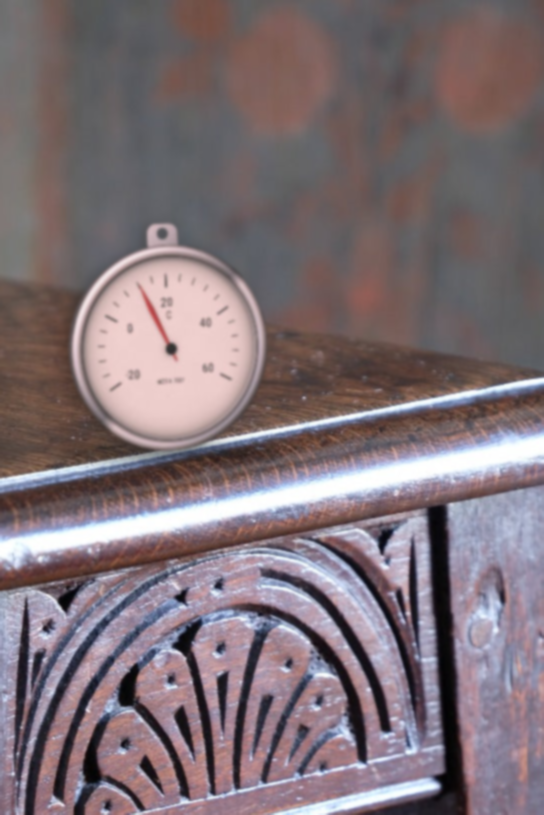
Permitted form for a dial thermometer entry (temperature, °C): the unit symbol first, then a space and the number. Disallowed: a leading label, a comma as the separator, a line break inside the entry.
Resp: °C 12
